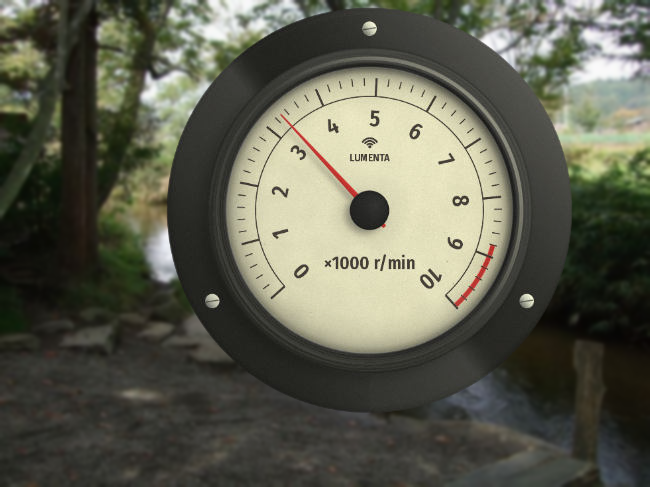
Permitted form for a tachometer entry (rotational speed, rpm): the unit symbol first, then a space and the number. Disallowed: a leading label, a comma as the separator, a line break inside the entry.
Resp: rpm 3300
